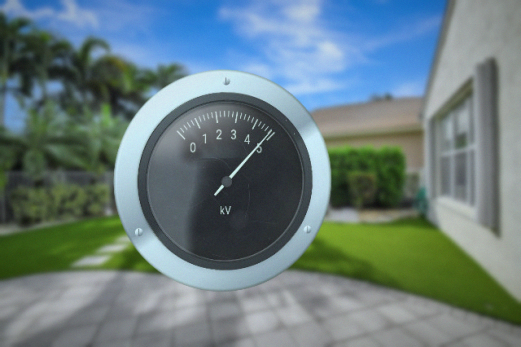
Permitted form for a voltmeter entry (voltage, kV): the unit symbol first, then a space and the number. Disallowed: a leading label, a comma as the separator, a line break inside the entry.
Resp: kV 4.8
